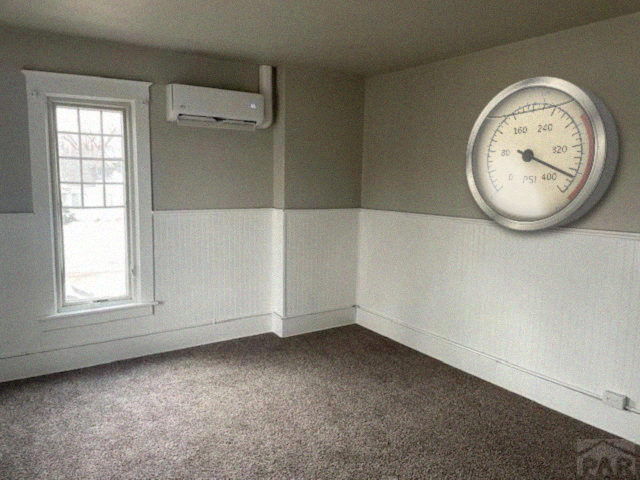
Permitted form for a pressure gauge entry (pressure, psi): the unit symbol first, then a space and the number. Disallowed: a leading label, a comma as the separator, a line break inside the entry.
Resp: psi 370
